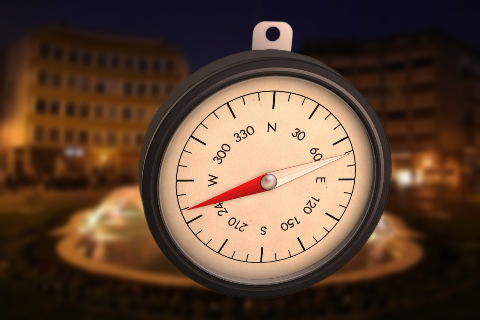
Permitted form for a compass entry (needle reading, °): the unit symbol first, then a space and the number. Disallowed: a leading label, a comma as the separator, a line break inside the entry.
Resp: ° 250
